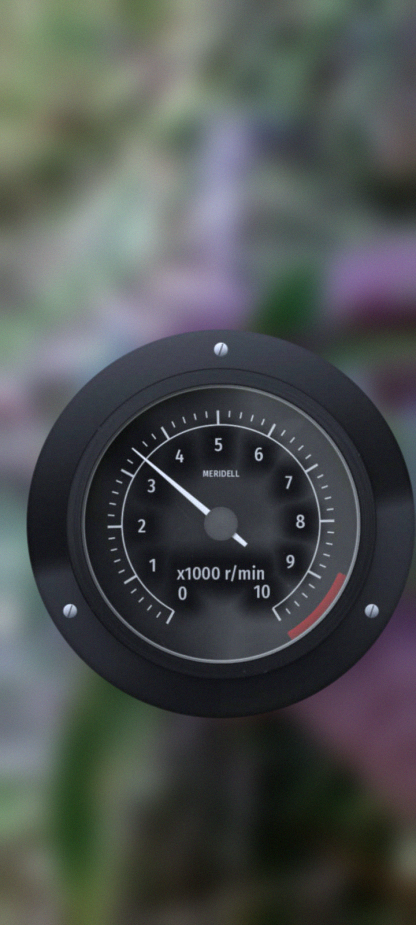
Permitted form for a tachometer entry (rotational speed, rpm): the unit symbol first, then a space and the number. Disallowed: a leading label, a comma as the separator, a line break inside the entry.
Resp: rpm 3400
